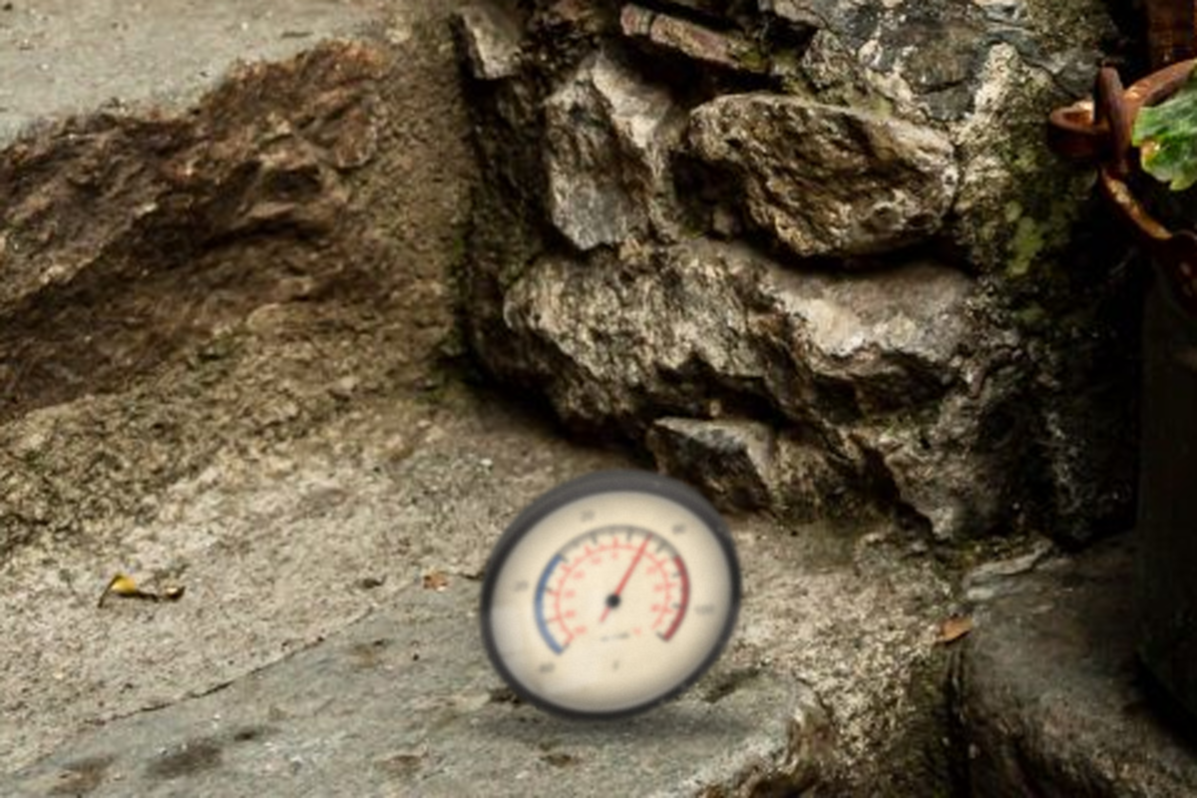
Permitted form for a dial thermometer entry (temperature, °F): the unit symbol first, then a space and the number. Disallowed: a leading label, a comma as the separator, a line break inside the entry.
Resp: °F 50
